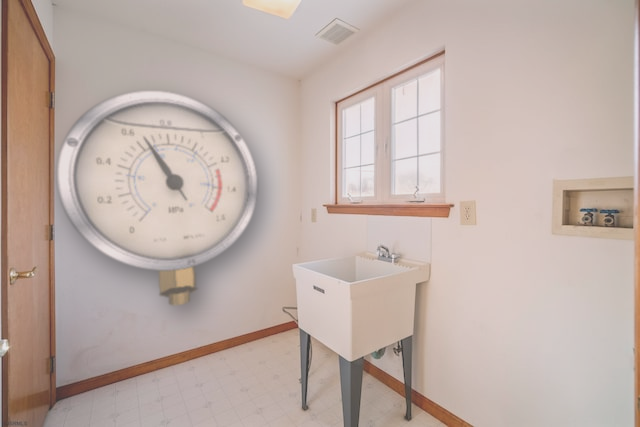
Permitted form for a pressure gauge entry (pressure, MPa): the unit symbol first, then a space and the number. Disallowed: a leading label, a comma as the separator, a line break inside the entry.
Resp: MPa 0.65
